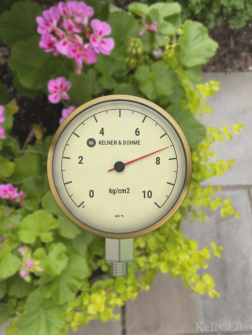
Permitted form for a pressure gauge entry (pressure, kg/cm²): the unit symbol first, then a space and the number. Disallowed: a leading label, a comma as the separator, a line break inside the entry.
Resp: kg/cm² 7.5
